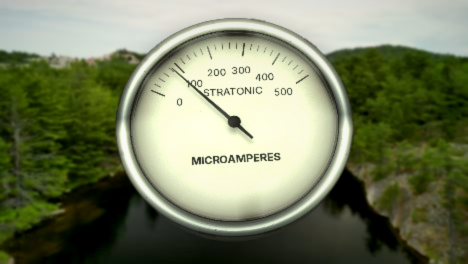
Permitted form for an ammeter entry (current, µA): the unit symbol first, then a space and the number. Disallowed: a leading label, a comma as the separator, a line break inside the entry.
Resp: µA 80
